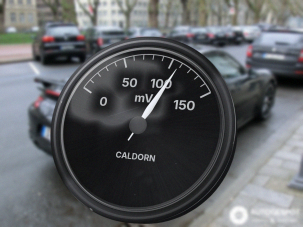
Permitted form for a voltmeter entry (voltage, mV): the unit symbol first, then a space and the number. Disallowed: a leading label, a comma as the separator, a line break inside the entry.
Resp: mV 110
